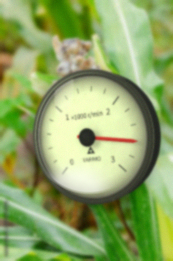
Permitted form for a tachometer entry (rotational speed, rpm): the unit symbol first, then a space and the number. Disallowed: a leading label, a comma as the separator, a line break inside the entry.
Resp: rpm 2600
